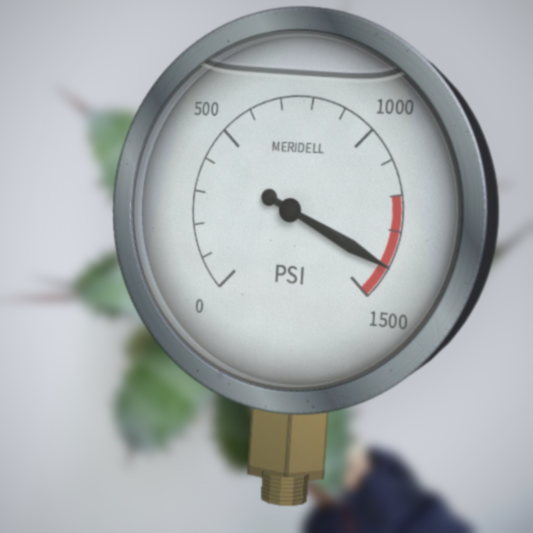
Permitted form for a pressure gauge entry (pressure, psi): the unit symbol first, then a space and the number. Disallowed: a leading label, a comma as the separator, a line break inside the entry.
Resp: psi 1400
